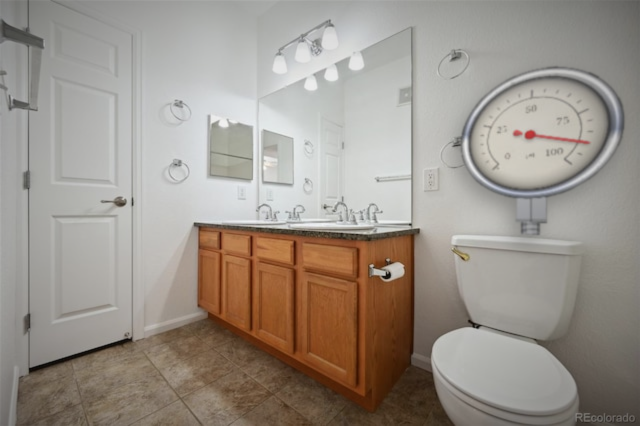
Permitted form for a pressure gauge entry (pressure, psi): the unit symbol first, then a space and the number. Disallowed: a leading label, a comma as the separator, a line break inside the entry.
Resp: psi 90
